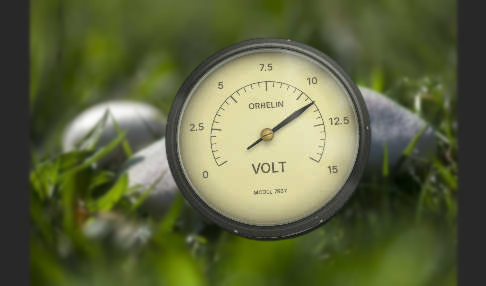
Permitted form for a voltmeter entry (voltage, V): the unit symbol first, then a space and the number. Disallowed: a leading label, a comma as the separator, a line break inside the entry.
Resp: V 11
